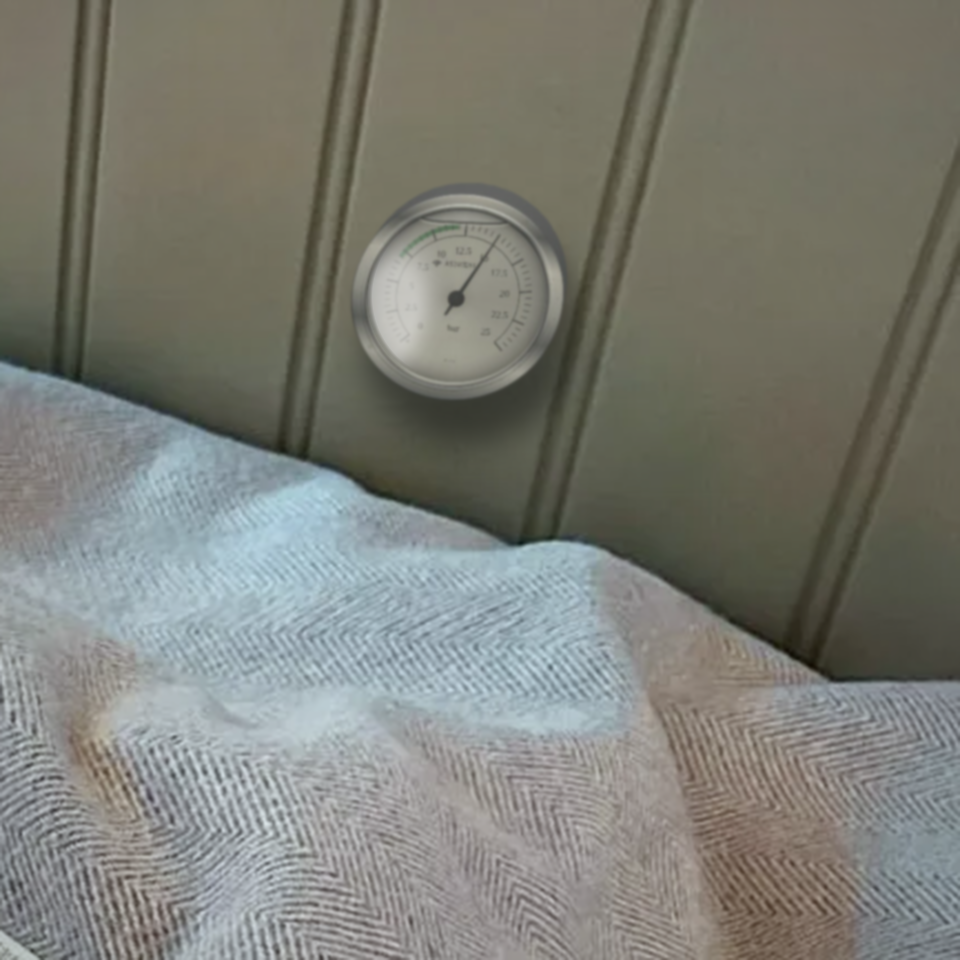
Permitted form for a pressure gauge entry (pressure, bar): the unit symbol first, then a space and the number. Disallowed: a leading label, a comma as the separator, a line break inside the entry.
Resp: bar 15
